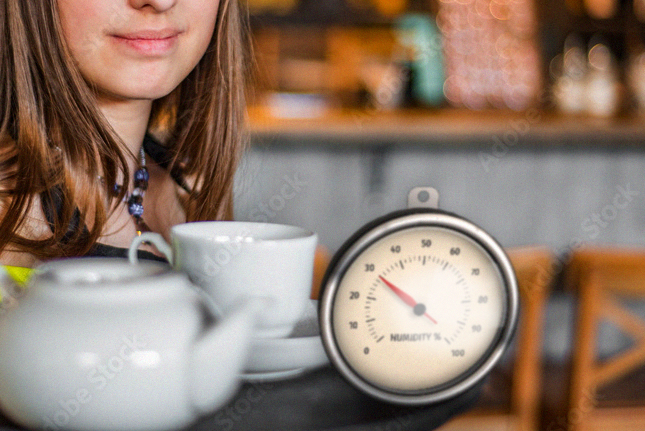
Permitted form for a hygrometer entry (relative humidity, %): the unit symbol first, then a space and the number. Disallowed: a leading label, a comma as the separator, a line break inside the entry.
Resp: % 30
